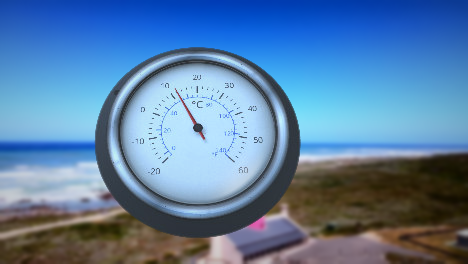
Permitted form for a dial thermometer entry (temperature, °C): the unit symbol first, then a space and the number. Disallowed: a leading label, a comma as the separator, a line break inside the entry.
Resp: °C 12
